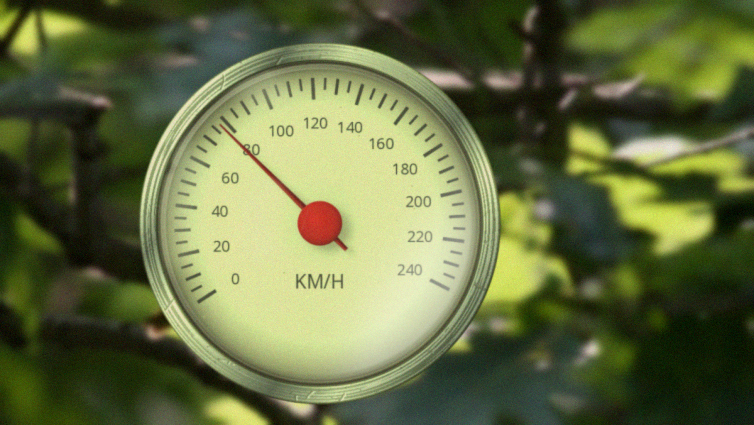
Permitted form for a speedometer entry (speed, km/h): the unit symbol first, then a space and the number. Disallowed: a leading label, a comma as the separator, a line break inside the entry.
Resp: km/h 77.5
